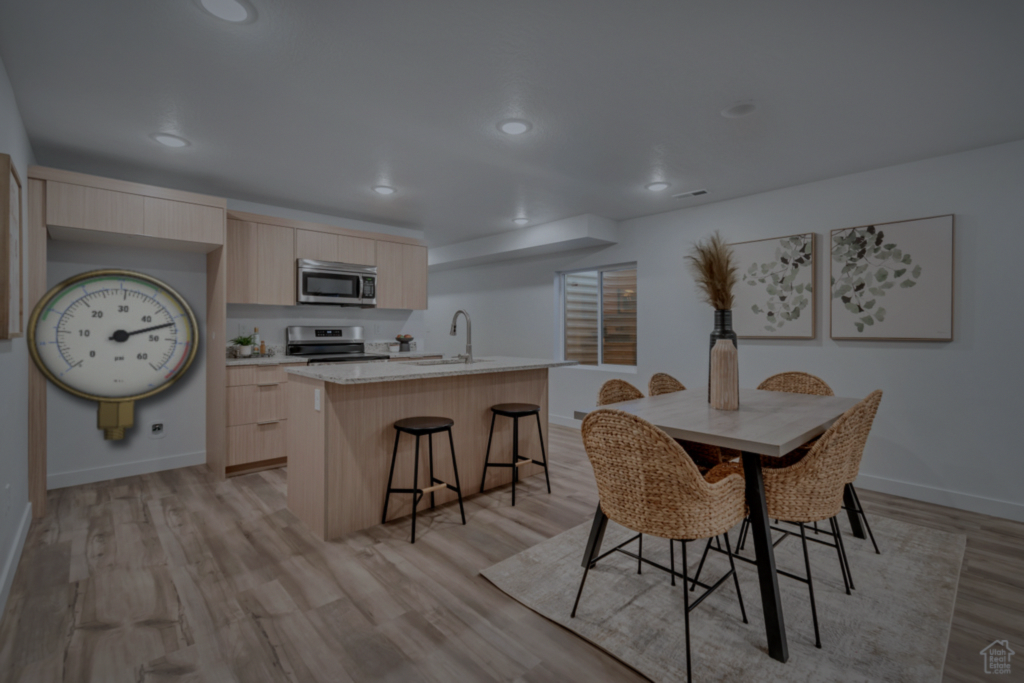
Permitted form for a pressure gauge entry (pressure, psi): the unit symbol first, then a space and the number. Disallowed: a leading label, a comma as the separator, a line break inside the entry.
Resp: psi 45
